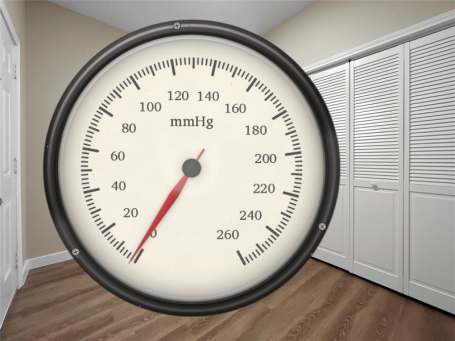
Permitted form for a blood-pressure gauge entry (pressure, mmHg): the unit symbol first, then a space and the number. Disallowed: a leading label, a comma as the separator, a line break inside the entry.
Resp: mmHg 2
